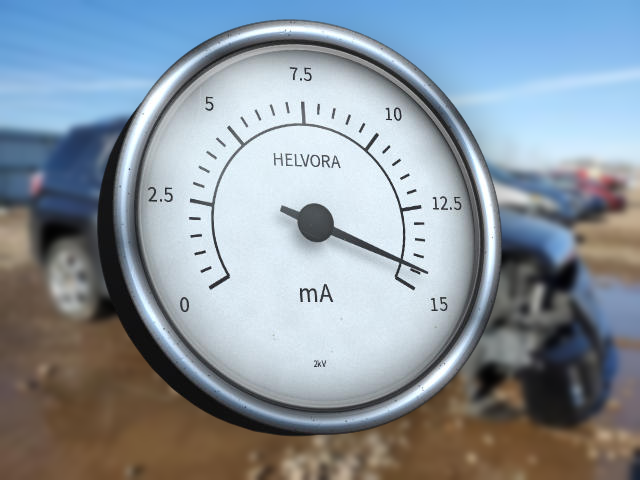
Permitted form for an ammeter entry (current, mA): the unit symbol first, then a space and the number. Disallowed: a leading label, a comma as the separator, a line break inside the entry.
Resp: mA 14.5
